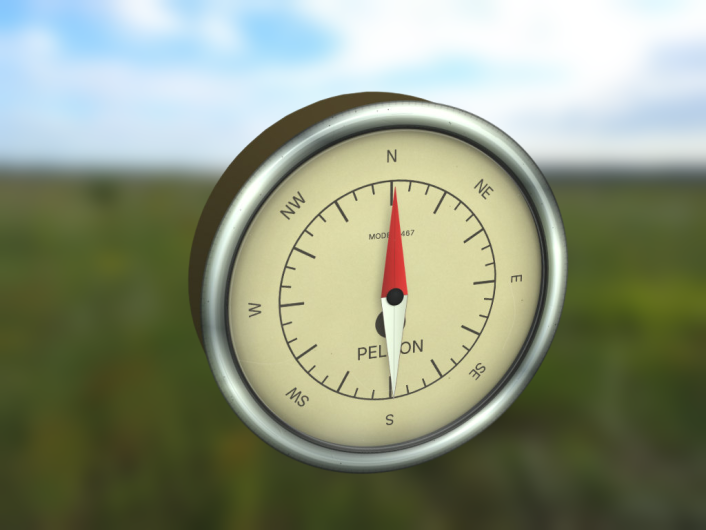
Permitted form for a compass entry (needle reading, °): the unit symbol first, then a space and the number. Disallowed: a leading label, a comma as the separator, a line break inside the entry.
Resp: ° 0
